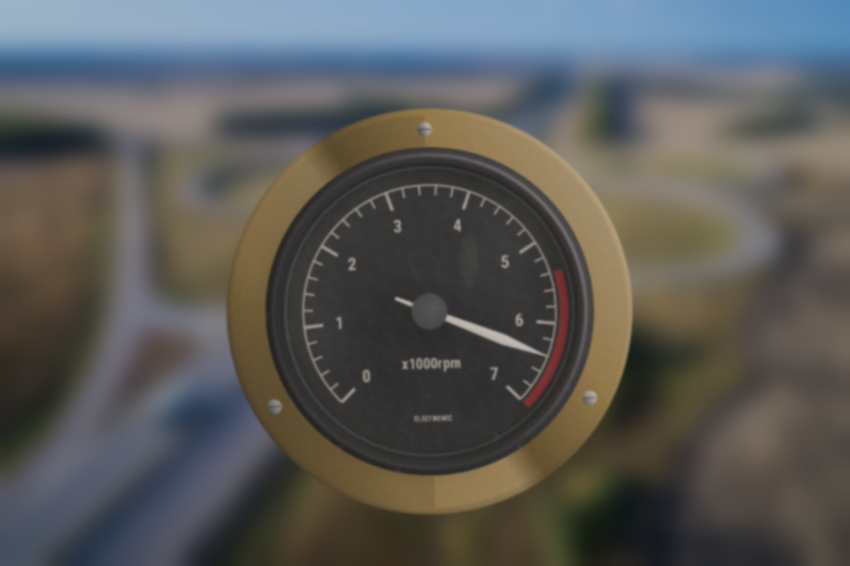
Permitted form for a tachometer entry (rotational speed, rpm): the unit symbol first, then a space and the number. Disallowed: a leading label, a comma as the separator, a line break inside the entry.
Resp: rpm 6400
